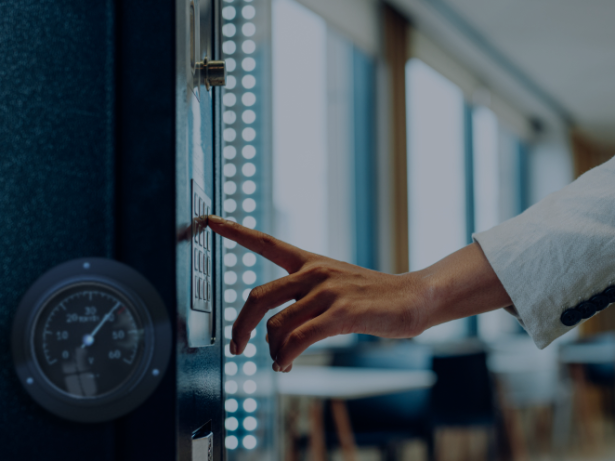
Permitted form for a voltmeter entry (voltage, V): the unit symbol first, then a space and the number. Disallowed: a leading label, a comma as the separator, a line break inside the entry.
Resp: V 40
